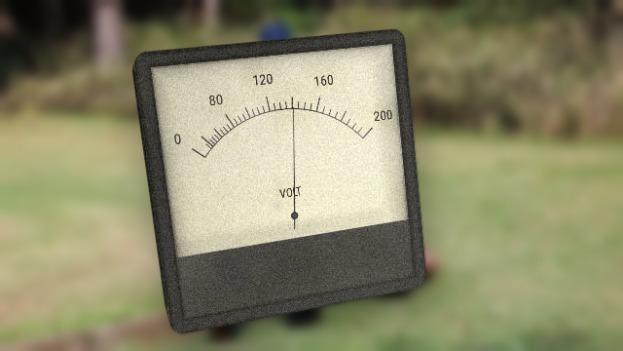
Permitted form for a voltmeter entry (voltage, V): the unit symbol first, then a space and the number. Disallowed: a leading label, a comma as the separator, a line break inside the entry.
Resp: V 140
